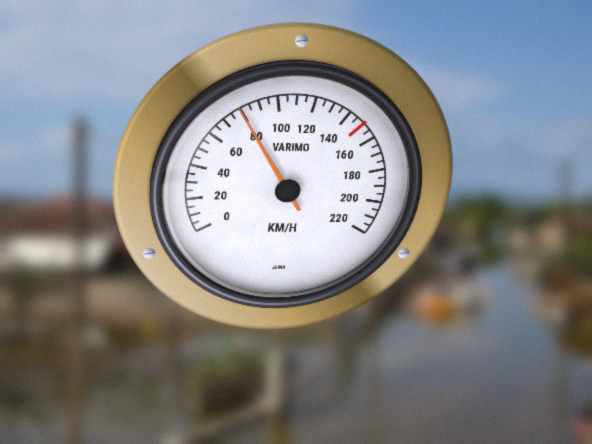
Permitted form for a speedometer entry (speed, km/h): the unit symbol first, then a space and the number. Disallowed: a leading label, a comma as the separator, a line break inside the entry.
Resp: km/h 80
